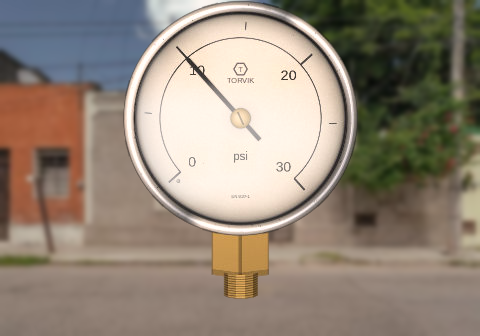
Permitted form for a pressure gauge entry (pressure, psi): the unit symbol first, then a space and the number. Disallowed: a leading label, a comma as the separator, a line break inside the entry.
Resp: psi 10
